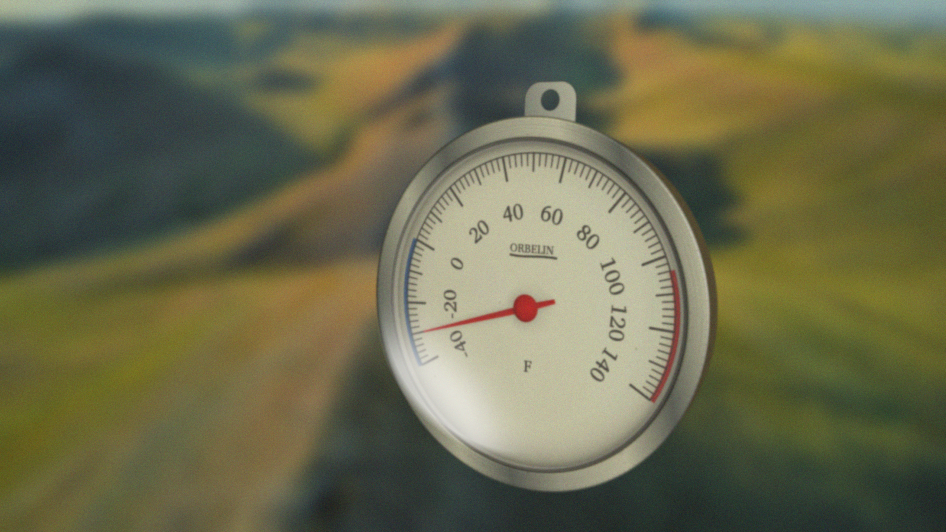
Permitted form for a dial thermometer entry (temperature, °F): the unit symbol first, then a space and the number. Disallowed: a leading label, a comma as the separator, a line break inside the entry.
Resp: °F -30
